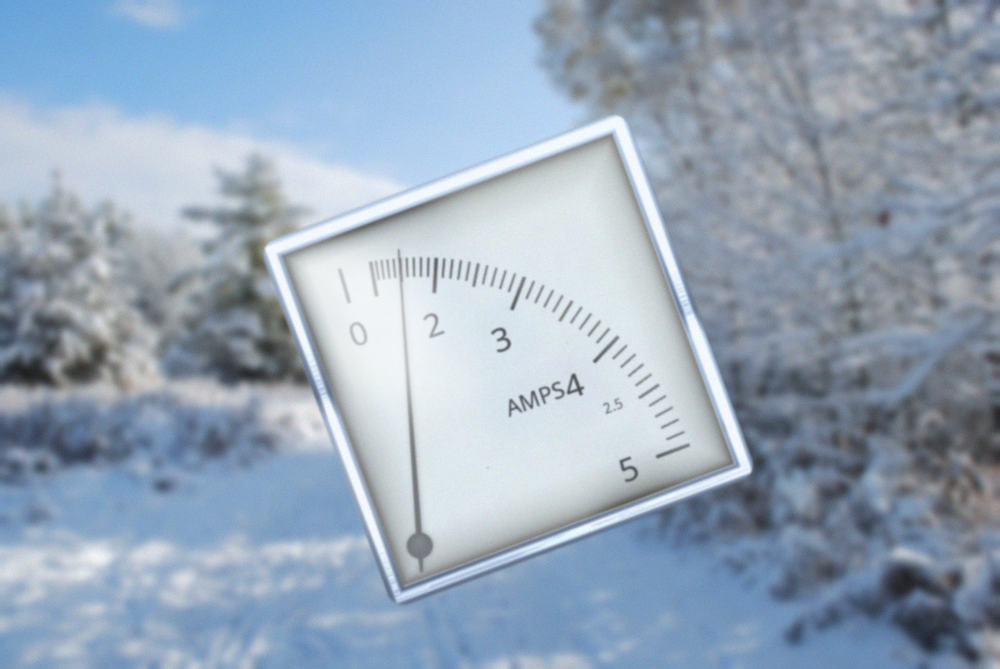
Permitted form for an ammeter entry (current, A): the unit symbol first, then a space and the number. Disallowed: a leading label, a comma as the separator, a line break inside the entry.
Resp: A 1.5
